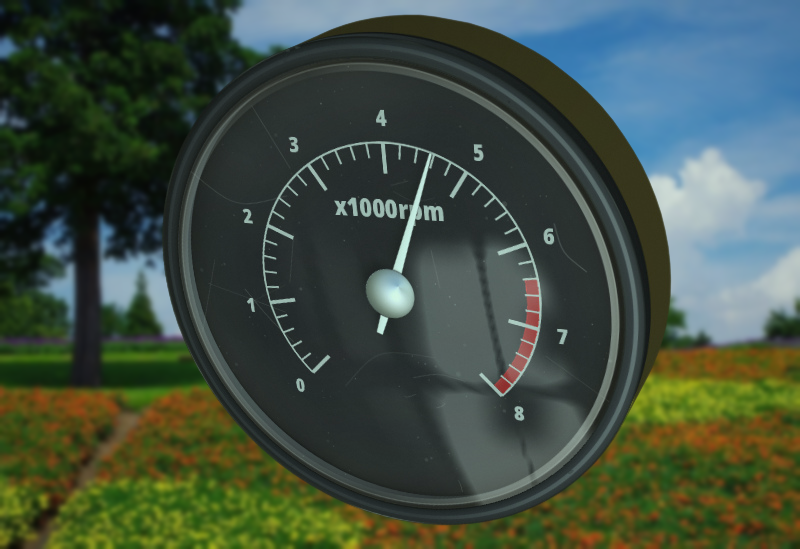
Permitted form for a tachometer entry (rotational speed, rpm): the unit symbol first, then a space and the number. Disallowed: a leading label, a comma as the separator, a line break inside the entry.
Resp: rpm 4600
